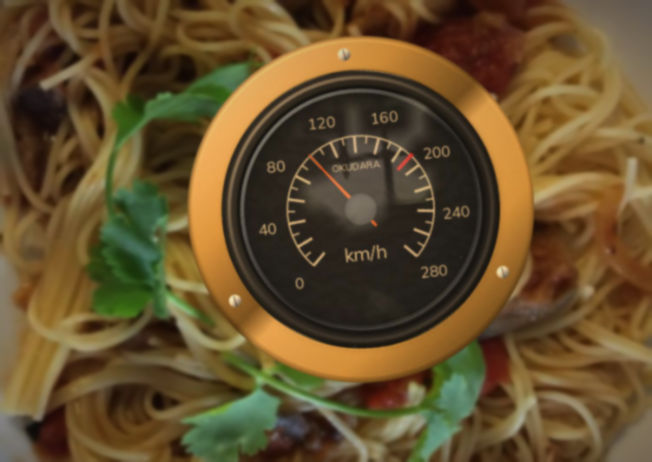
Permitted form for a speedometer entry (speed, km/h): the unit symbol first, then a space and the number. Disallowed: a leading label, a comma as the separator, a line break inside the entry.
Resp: km/h 100
